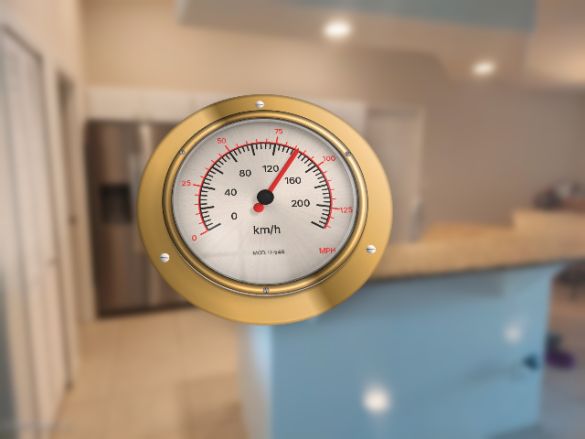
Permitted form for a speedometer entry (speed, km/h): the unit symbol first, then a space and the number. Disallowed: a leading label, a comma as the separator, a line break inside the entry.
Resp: km/h 140
